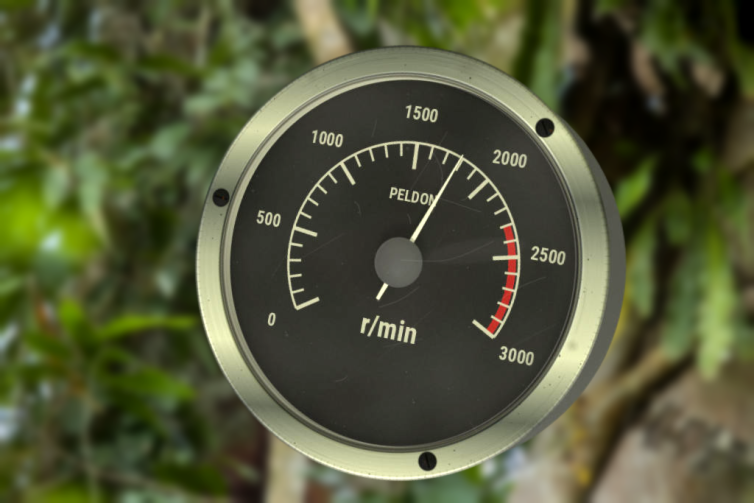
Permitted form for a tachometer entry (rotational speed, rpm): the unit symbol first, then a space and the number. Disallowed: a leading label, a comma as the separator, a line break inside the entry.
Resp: rpm 1800
